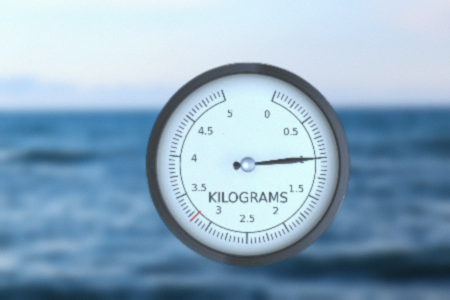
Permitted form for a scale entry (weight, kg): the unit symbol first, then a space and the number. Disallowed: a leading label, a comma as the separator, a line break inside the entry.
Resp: kg 1
